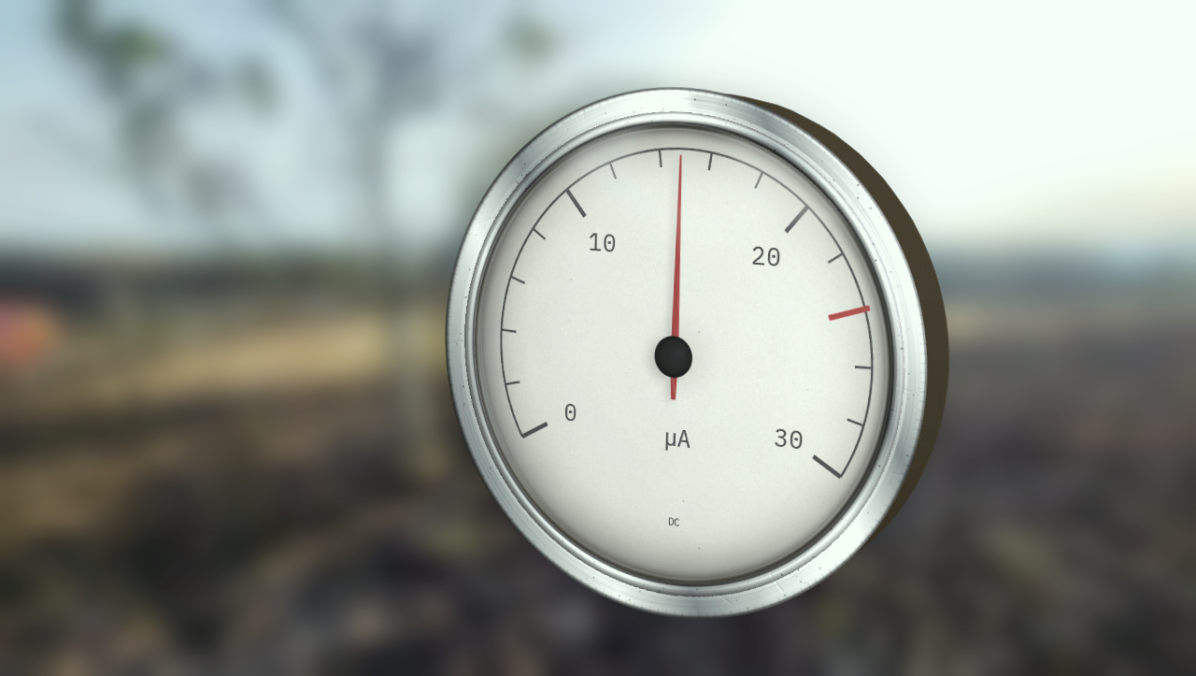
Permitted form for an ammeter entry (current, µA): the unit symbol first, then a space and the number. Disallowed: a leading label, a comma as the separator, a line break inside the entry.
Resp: µA 15
